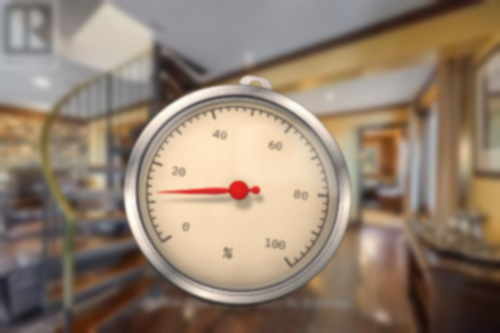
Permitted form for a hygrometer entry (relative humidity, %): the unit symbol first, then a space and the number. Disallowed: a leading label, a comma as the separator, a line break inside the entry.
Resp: % 12
